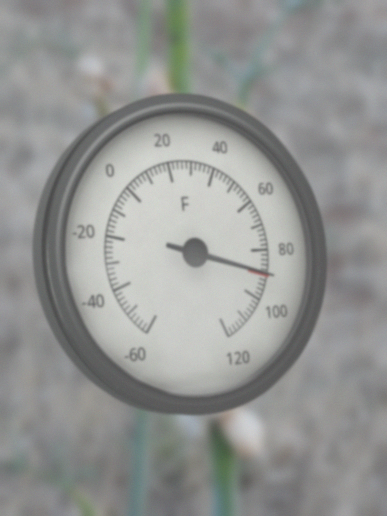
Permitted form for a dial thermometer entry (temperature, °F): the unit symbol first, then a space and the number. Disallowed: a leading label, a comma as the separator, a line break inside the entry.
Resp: °F 90
